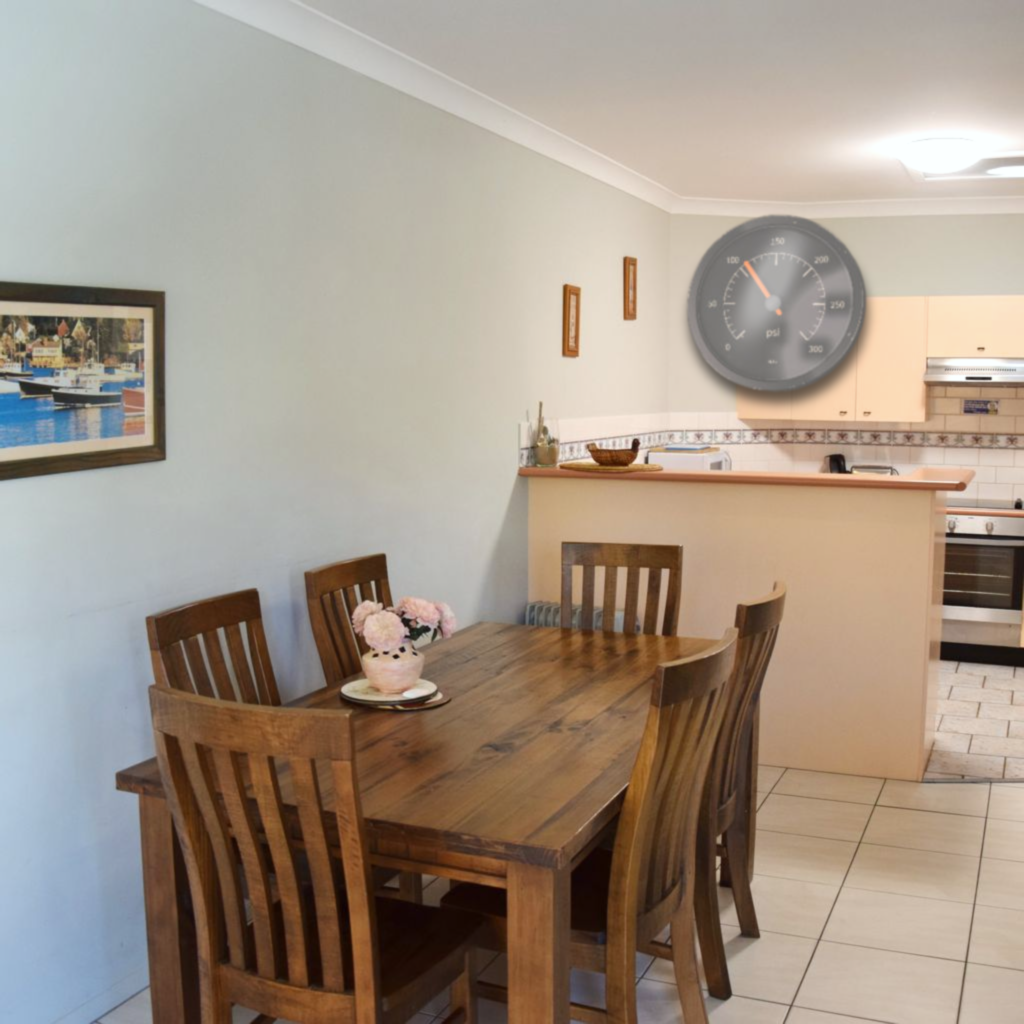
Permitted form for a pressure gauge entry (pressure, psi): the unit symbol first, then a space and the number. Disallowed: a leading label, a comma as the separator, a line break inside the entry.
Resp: psi 110
